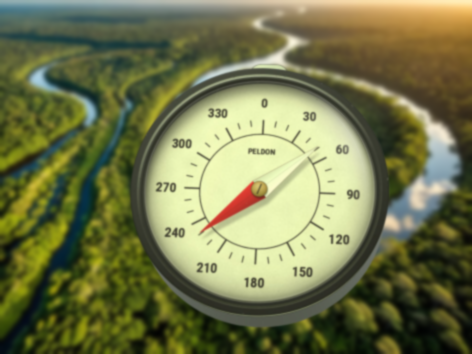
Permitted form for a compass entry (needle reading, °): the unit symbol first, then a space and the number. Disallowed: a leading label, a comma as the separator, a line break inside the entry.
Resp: ° 230
